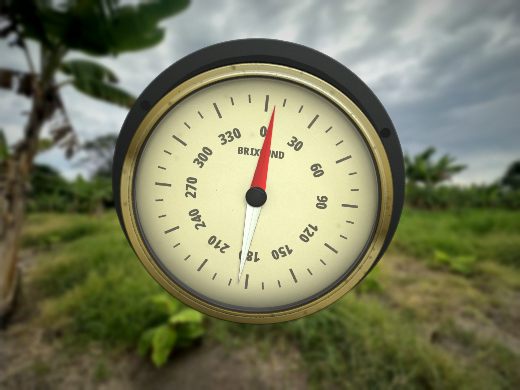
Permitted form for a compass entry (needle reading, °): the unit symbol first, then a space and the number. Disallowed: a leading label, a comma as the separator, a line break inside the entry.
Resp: ° 5
